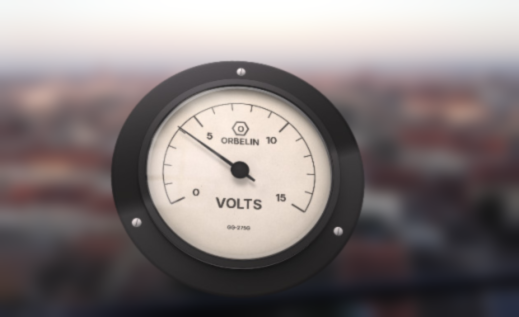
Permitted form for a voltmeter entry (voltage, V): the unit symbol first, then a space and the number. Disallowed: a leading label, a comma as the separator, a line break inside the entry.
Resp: V 4
